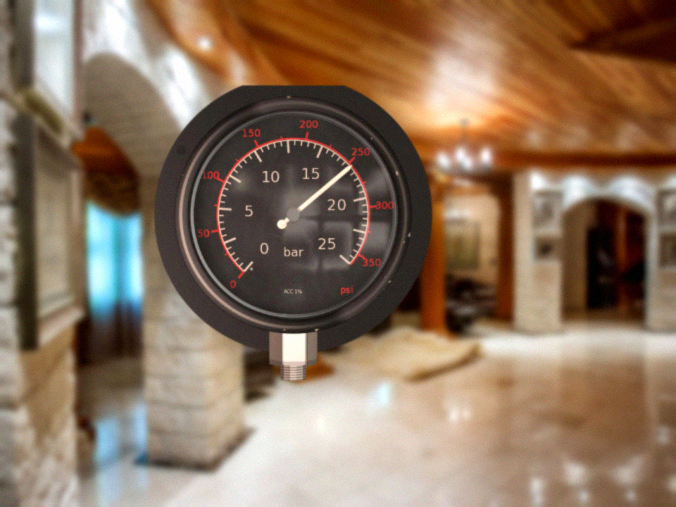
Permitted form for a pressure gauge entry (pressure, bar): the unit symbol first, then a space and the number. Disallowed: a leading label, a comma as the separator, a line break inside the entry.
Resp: bar 17.5
